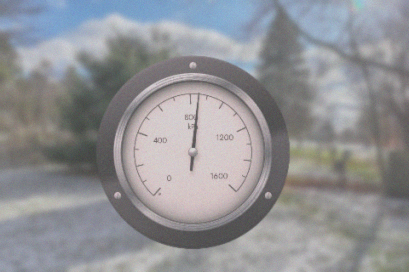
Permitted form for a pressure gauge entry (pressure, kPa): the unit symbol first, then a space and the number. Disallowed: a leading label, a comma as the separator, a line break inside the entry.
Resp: kPa 850
